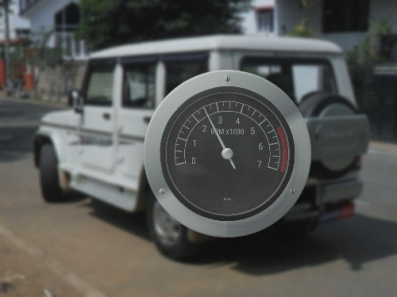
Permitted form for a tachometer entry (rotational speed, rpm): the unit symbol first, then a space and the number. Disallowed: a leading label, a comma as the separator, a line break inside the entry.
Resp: rpm 2500
